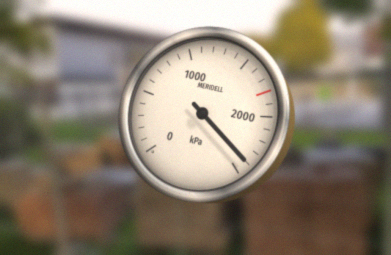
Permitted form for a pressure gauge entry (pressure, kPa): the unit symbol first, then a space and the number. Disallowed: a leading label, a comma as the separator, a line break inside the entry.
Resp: kPa 2400
